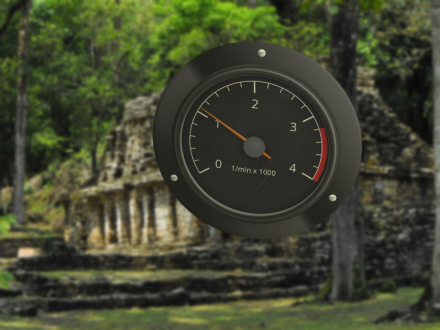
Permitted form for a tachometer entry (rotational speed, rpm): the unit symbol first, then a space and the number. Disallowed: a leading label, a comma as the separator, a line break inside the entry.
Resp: rpm 1100
